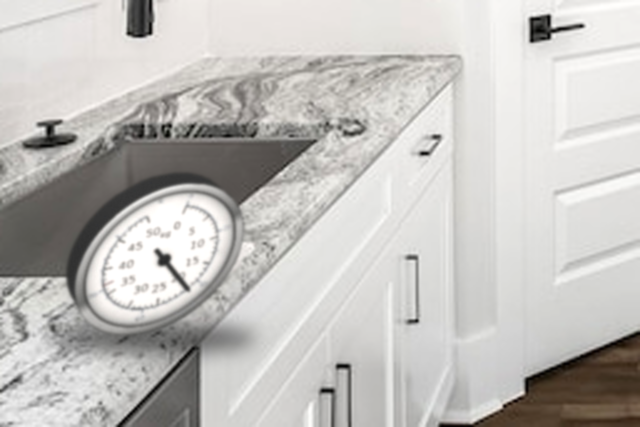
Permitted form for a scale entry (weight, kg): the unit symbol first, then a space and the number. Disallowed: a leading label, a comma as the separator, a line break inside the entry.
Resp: kg 20
